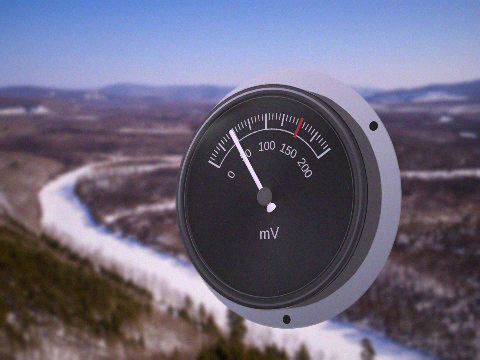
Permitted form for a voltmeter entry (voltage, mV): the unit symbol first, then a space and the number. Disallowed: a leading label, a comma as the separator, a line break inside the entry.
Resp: mV 50
